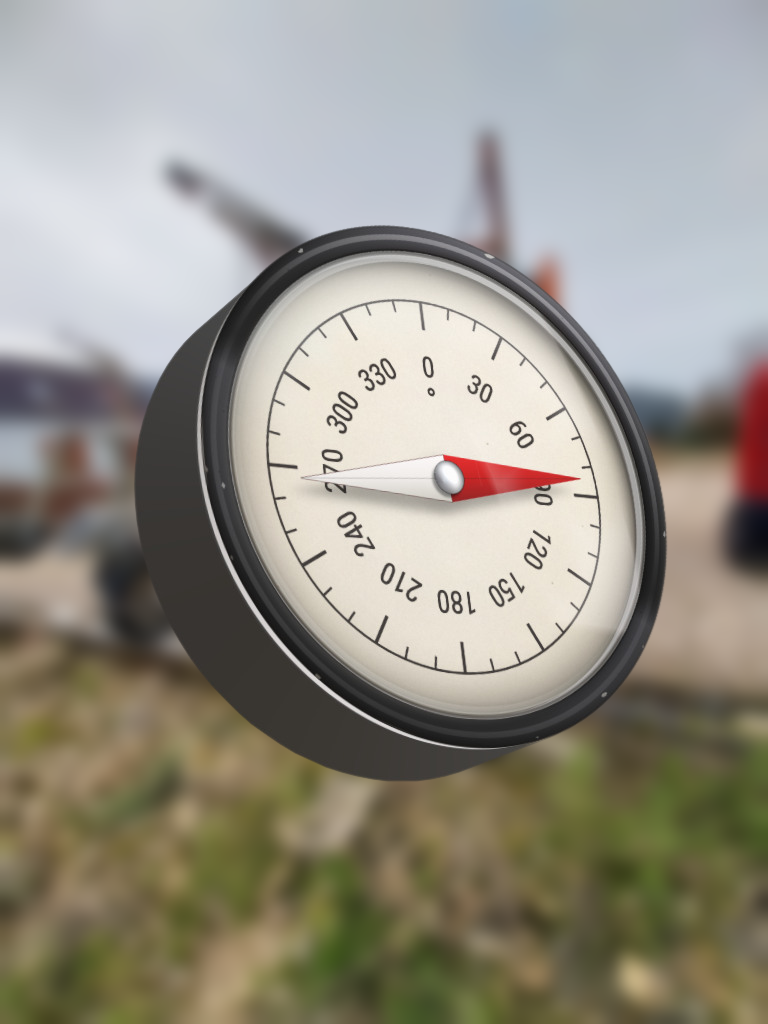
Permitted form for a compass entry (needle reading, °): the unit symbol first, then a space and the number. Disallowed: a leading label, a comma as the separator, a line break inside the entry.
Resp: ° 85
